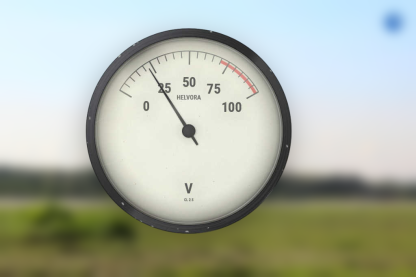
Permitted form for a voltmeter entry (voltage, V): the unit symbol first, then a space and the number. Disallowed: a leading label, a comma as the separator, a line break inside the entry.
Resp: V 22.5
